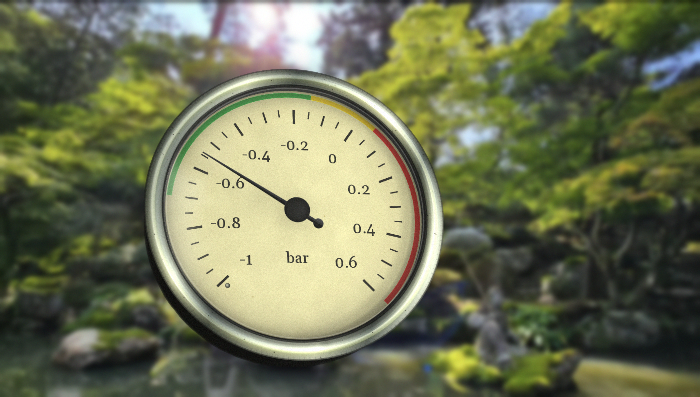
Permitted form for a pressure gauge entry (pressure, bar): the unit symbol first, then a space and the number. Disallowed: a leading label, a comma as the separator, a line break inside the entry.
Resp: bar -0.55
